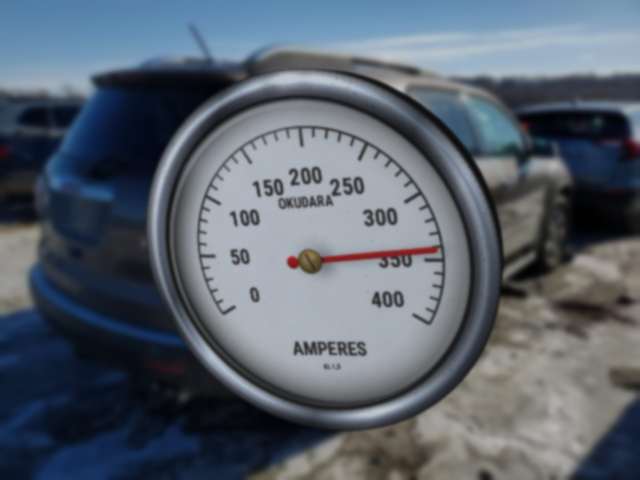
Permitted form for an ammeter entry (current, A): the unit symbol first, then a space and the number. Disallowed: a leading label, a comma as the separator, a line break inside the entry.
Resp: A 340
